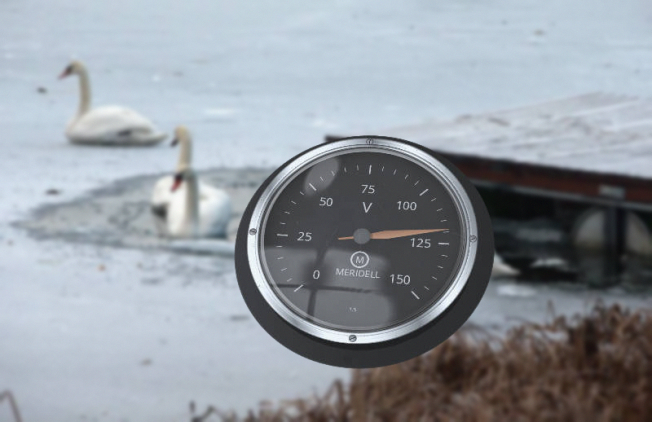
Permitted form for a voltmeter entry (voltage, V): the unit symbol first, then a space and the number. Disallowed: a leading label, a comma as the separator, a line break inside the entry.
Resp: V 120
